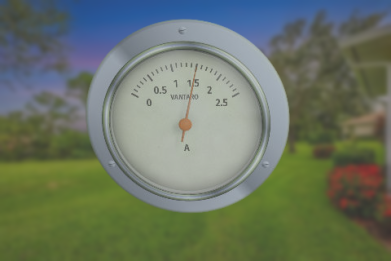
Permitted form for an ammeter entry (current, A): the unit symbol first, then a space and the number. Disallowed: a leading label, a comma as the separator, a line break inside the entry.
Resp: A 1.5
